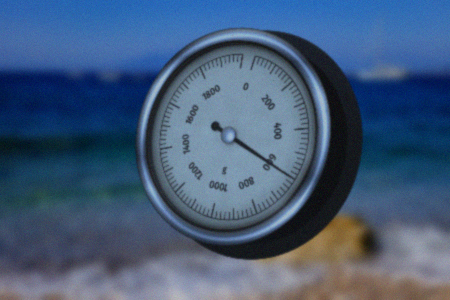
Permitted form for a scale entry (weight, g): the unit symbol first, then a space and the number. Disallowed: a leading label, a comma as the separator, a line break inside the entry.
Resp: g 600
